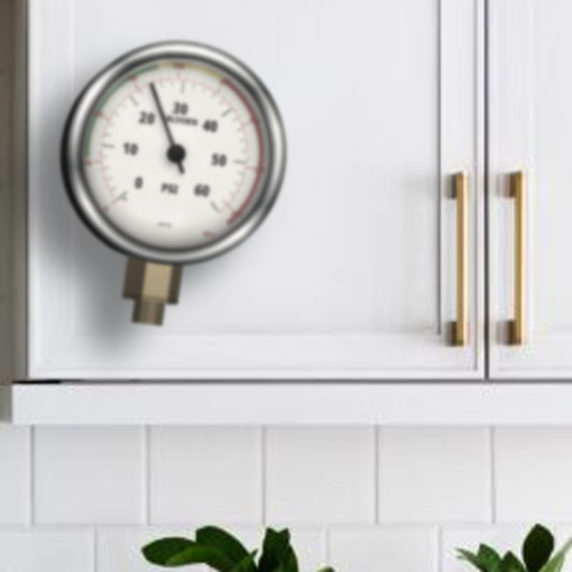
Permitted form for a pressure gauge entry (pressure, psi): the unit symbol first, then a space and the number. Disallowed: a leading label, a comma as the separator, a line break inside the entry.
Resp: psi 24
